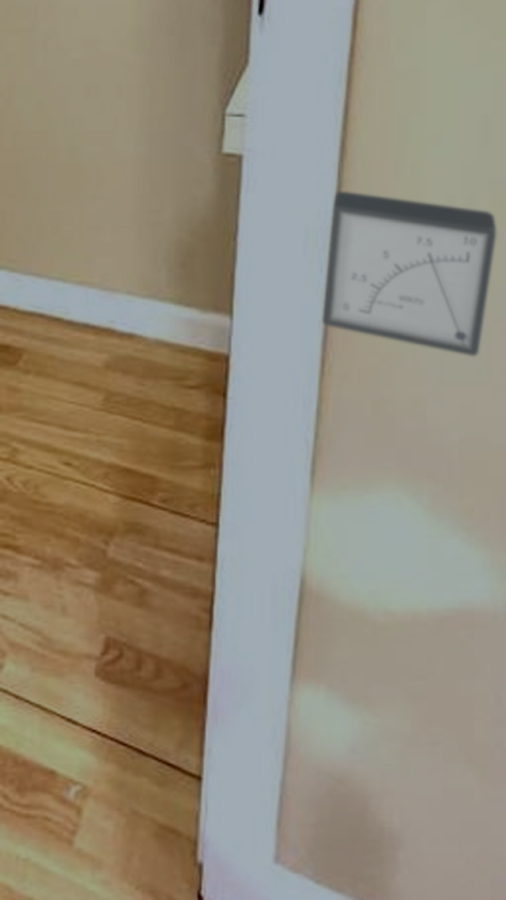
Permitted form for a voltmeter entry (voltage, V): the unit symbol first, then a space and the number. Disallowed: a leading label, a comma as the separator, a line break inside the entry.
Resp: V 7.5
